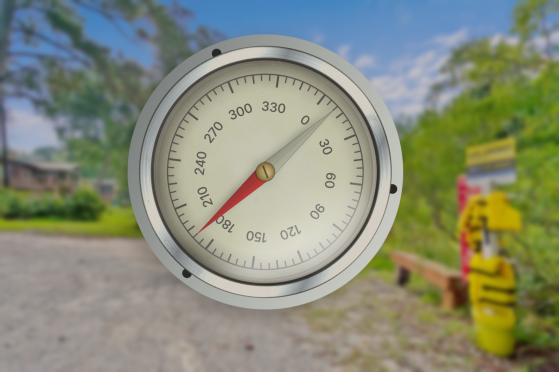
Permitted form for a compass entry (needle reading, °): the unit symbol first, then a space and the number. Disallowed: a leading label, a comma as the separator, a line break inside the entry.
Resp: ° 190
